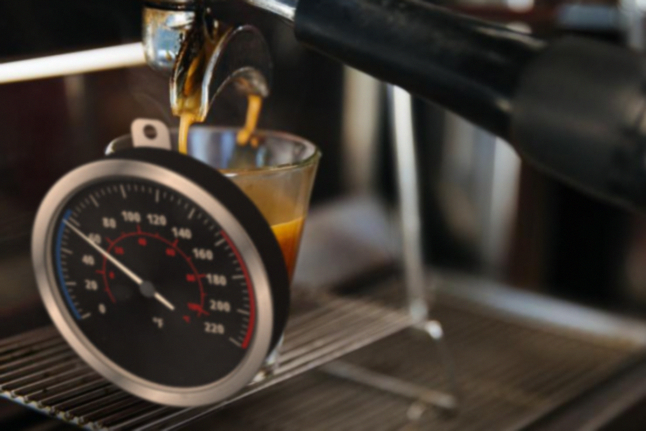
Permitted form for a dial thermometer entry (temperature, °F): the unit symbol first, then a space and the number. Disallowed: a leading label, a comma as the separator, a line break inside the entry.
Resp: °F 60
